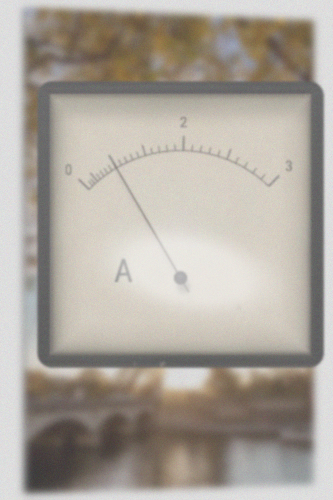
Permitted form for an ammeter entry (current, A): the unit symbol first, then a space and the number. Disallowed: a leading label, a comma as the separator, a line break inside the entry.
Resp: A 1
